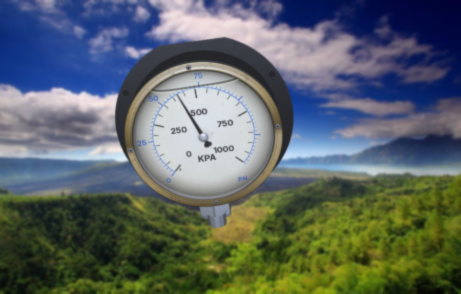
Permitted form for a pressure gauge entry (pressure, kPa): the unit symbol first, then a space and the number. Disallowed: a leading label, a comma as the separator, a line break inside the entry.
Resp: kPa 425
